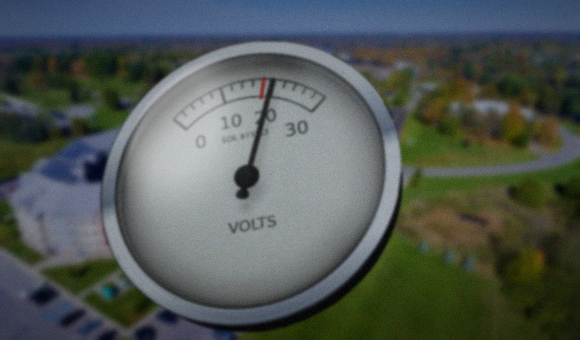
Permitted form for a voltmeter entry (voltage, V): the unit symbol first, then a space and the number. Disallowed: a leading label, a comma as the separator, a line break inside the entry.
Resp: V 20
